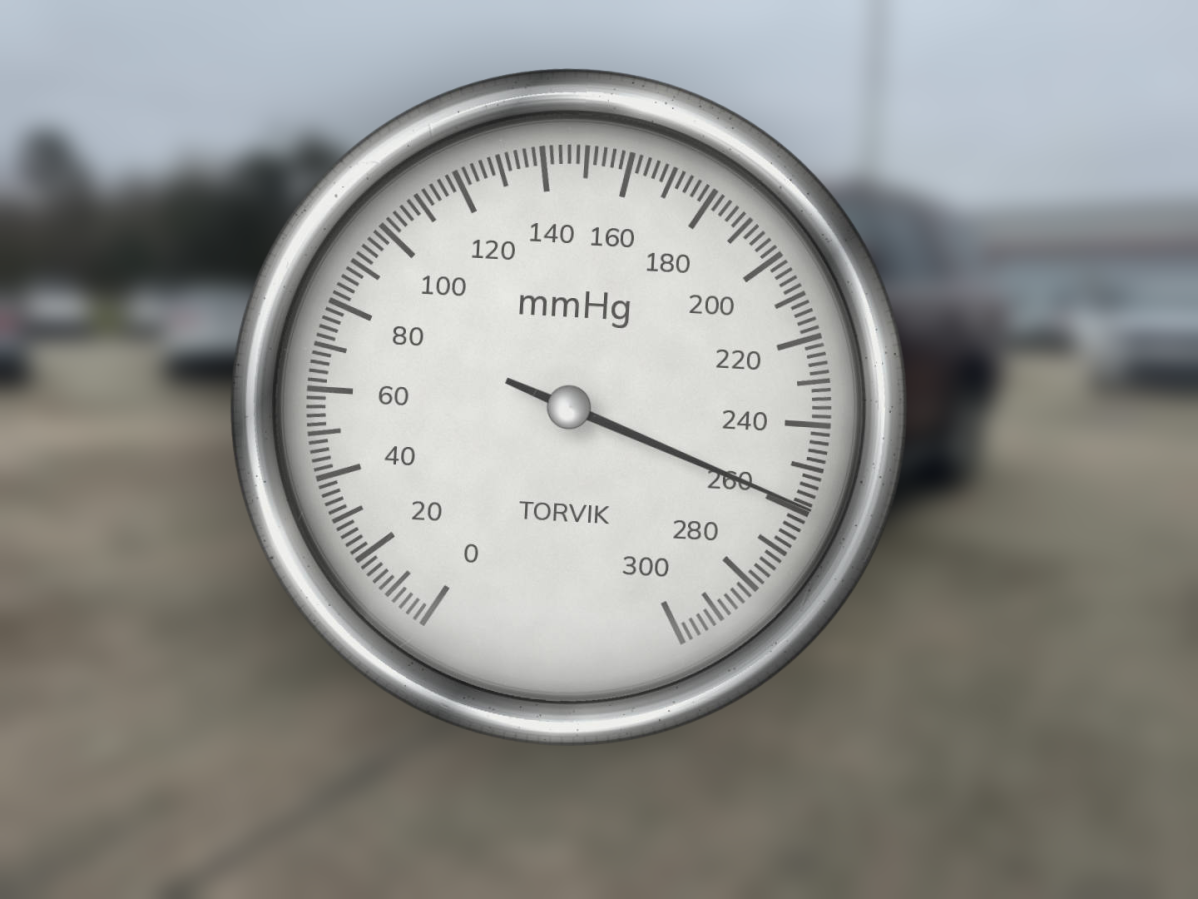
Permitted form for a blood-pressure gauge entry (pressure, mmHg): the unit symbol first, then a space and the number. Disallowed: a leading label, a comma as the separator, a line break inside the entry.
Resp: mmHg 259
